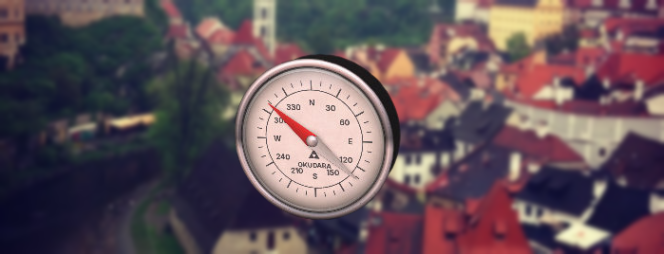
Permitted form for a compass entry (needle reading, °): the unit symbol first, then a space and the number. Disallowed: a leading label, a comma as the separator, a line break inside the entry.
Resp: ° 310
